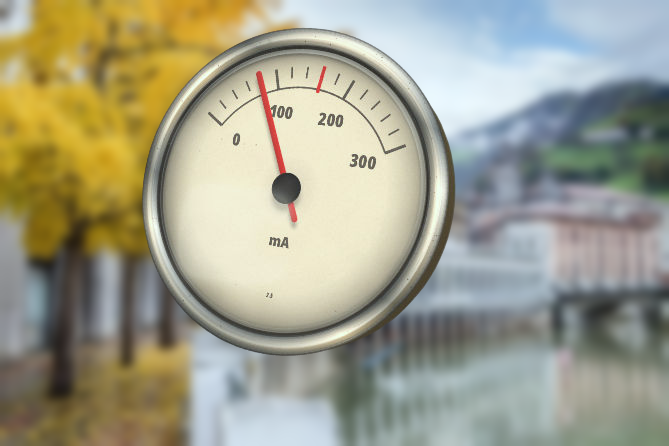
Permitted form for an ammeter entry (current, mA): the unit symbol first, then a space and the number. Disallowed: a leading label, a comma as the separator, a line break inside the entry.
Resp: mA 80
